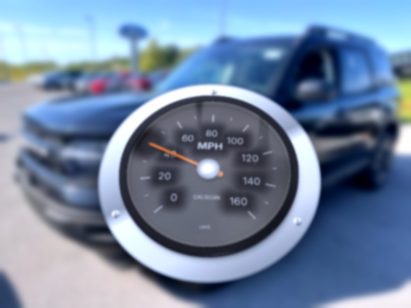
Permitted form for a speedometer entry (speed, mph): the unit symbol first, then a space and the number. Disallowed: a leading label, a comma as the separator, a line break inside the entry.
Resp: mph 40
